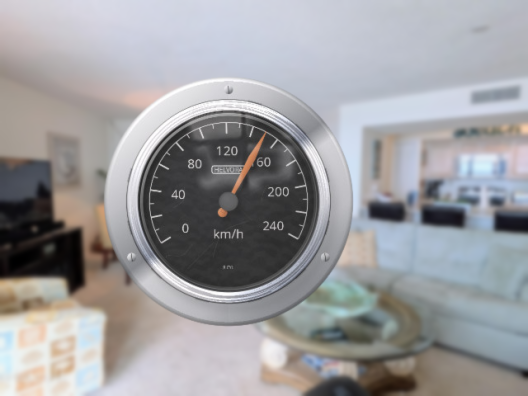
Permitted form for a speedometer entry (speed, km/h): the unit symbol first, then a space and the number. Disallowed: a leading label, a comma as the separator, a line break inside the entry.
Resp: km/h 150
